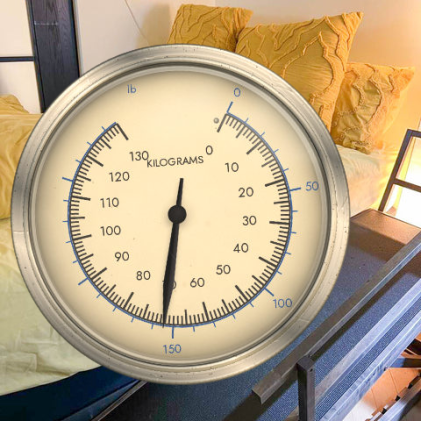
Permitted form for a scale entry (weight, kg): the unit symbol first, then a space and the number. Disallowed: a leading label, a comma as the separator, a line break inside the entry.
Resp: kg 70
